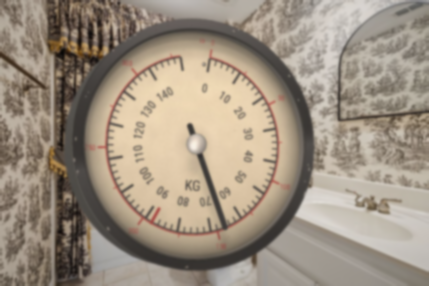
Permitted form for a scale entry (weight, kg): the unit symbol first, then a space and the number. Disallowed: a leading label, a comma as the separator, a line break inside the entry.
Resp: kg 66
